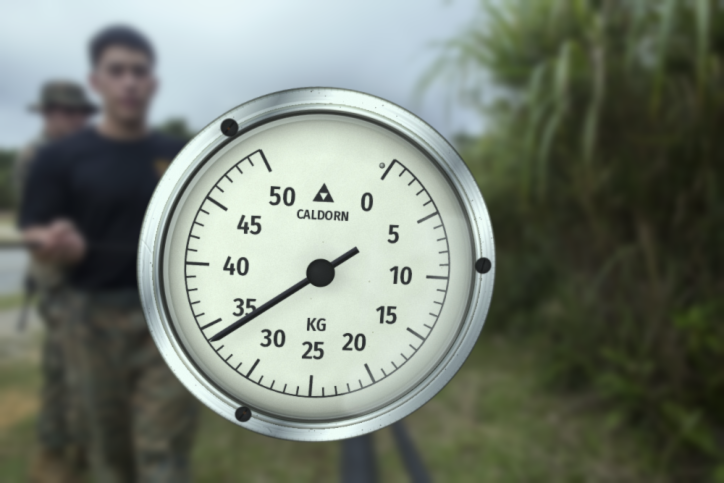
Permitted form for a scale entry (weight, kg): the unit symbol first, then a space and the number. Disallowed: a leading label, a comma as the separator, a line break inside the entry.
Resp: kg 34
